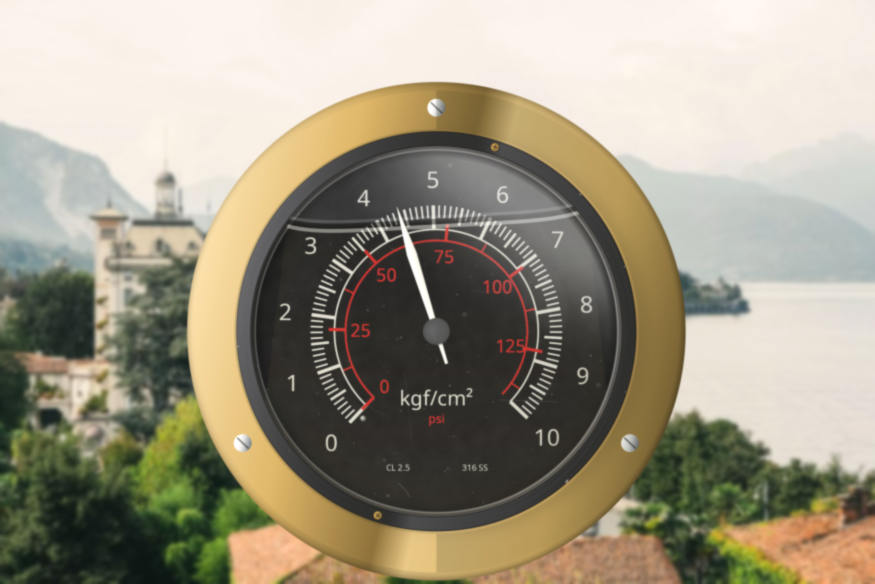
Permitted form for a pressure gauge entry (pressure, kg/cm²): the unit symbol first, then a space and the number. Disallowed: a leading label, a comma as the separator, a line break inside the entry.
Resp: kg/cm² 4.4
